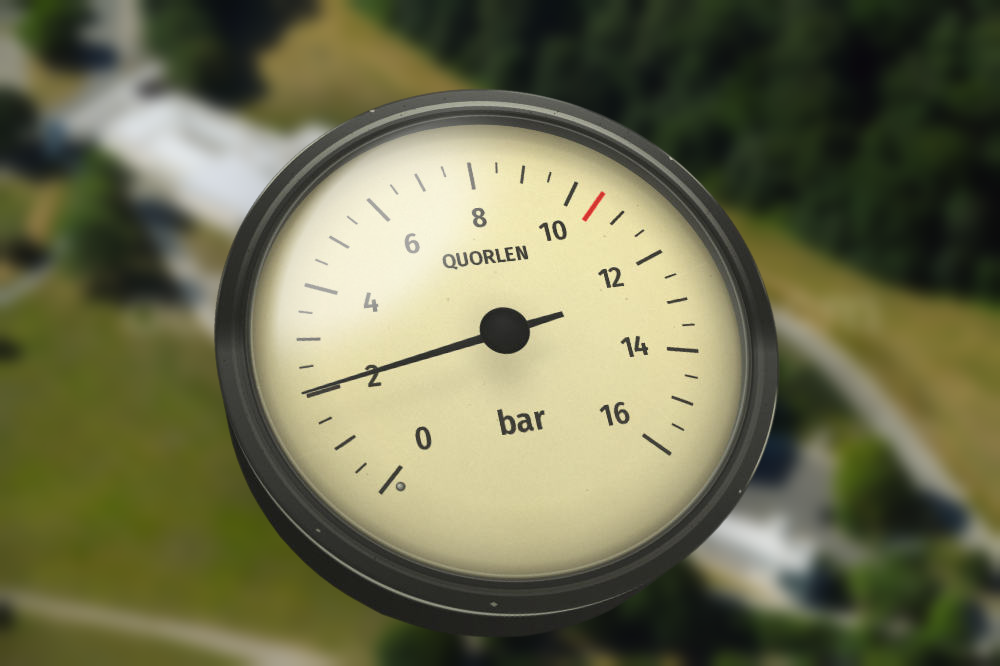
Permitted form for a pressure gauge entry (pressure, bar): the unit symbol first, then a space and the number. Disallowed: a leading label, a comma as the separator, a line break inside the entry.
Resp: bar 2
